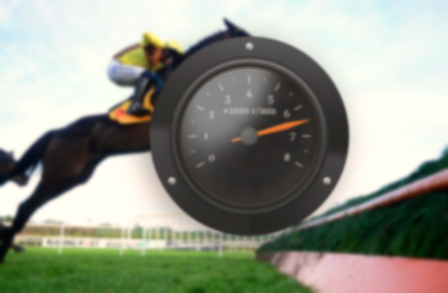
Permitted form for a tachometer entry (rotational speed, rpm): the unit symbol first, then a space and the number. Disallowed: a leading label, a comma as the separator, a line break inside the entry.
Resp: rpm 6500
